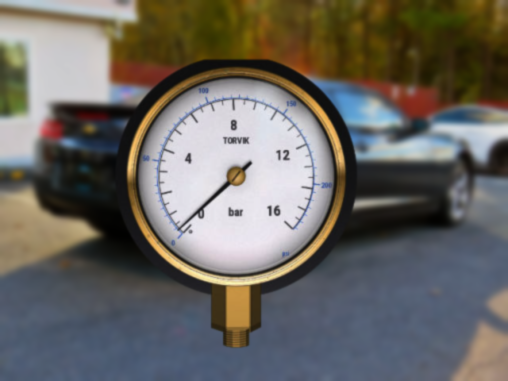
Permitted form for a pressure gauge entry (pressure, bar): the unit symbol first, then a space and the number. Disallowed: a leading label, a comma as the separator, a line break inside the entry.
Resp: bar 0.25
